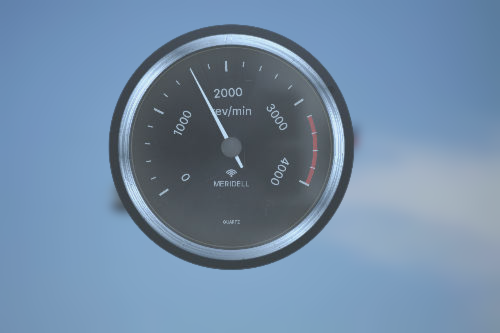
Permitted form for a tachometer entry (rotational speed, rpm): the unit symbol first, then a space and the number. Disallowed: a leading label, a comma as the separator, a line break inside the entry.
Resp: rpm 1600
